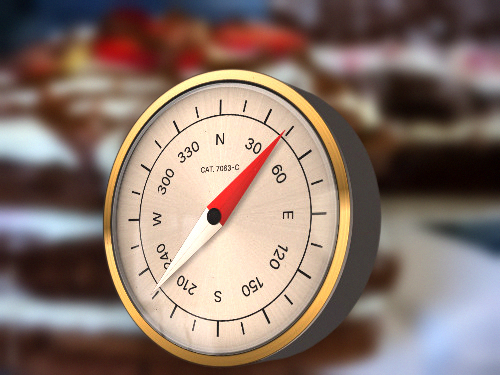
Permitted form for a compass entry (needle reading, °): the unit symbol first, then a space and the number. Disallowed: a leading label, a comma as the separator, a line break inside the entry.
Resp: ° 45
